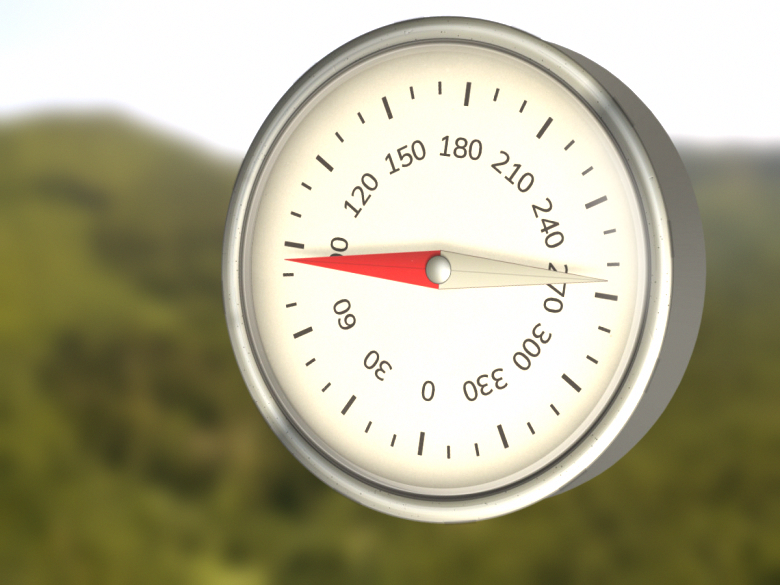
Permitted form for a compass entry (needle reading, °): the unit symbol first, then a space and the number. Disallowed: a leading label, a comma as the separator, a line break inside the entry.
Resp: ° 85
